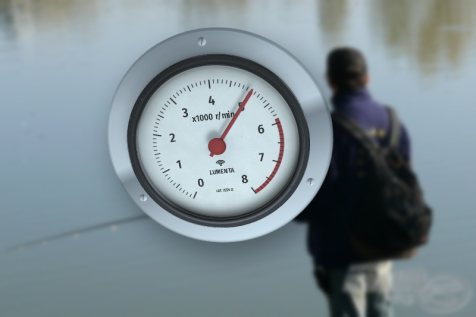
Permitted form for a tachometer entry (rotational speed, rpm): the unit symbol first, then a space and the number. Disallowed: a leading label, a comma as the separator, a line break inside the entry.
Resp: rpm 5000
